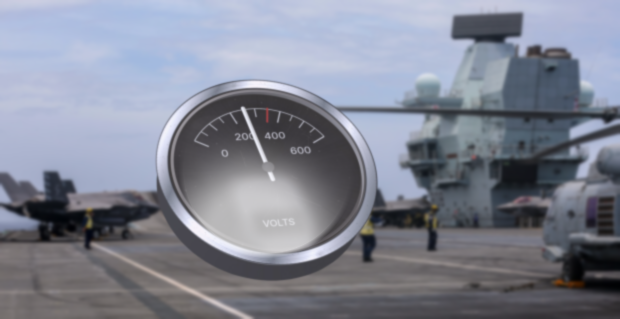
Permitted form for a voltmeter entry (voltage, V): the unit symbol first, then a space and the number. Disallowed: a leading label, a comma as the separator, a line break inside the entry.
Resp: V 250
